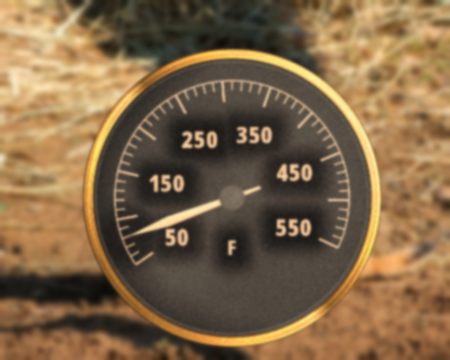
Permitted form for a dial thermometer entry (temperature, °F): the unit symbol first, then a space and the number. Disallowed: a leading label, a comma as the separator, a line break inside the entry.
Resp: °F 80
